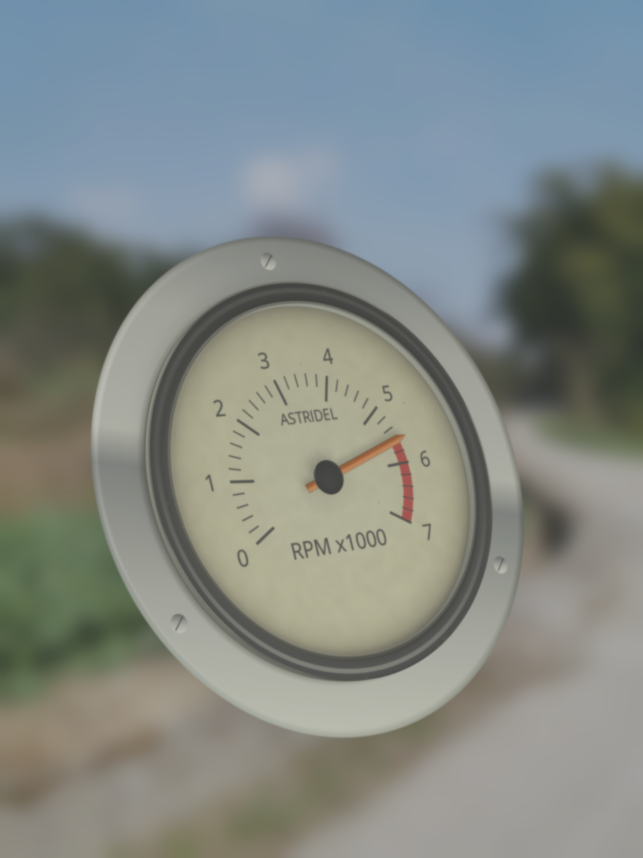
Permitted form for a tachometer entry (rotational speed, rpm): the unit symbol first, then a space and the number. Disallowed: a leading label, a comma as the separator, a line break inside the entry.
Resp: rpm 5600
